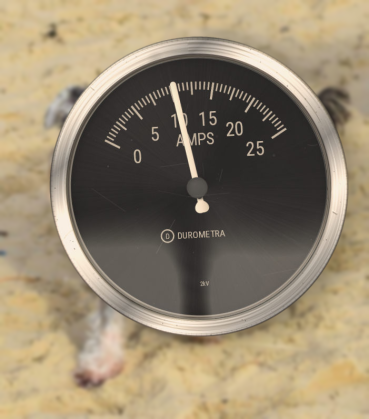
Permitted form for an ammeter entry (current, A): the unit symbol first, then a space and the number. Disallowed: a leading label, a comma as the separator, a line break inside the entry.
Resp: A 10.5
